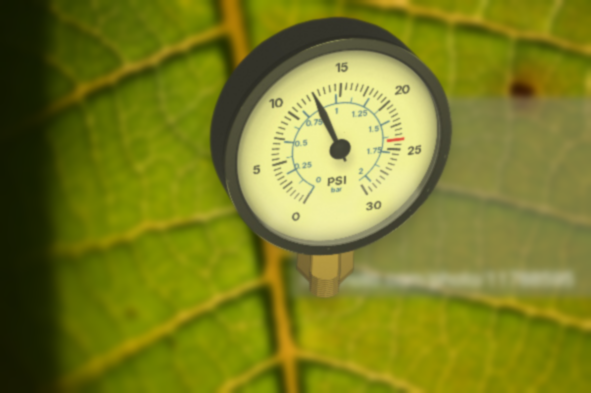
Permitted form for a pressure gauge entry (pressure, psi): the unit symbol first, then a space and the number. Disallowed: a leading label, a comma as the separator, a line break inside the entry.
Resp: psi 12.5
